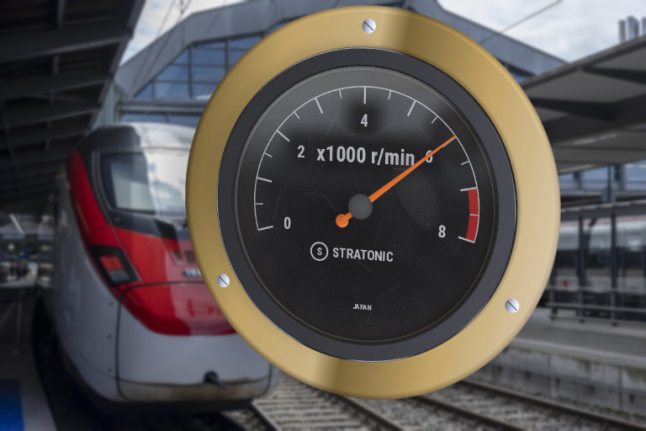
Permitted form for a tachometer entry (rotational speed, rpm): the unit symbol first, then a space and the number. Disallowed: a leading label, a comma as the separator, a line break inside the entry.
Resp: rpm 6000
